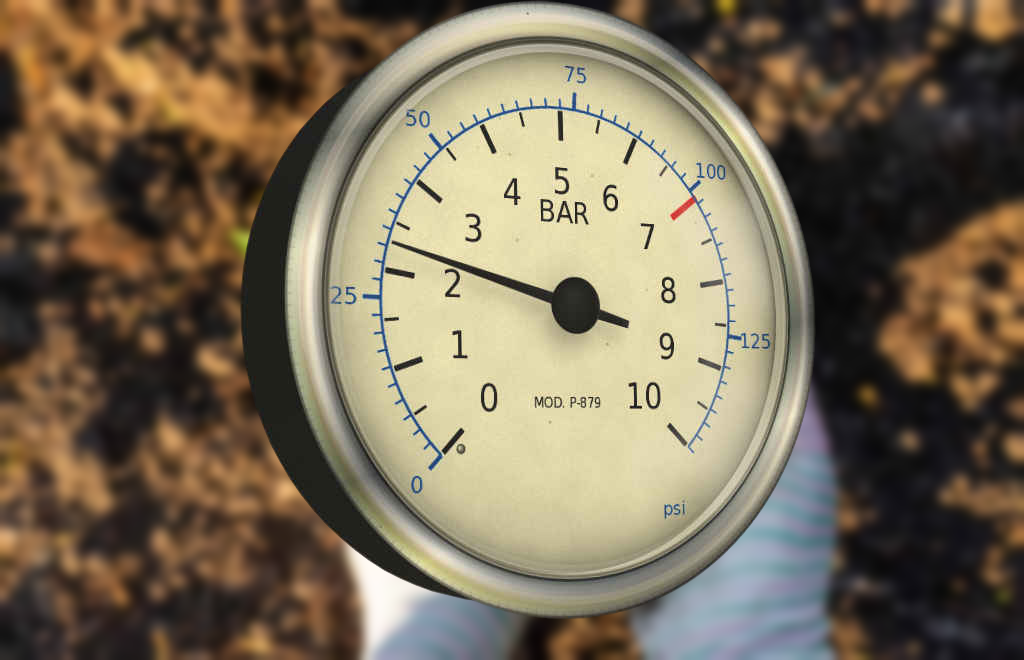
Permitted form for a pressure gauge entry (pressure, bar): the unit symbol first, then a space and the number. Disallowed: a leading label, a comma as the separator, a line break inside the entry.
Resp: bar 2.25
